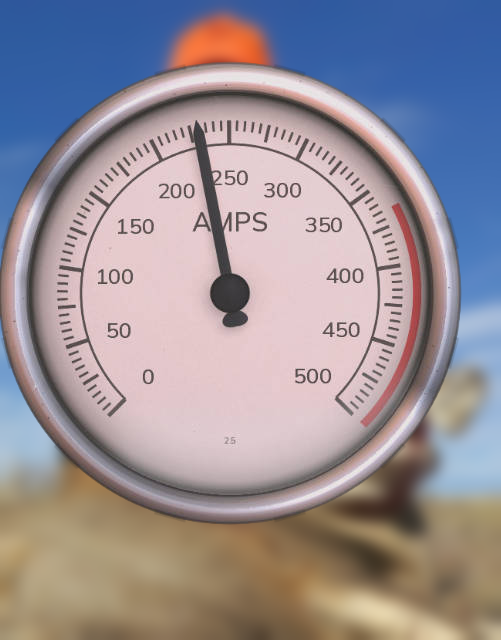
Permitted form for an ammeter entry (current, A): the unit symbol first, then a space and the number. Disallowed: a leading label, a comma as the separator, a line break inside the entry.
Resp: A 230
